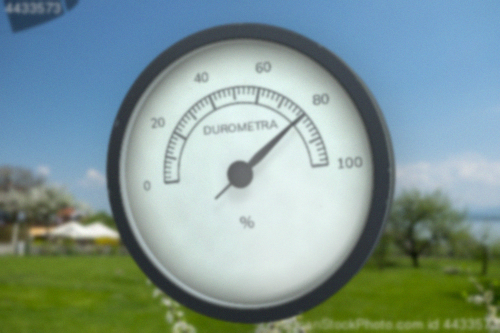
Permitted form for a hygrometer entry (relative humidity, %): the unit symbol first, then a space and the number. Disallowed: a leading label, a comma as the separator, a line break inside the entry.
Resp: % 80
